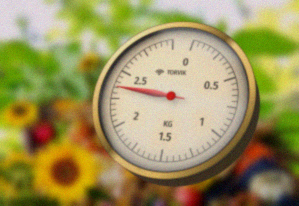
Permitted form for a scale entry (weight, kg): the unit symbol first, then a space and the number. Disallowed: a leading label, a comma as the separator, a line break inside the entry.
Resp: kg 2.35
